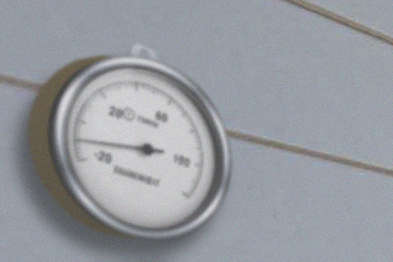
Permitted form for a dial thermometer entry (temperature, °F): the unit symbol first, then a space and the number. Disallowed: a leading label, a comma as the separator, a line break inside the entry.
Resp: °F -10
